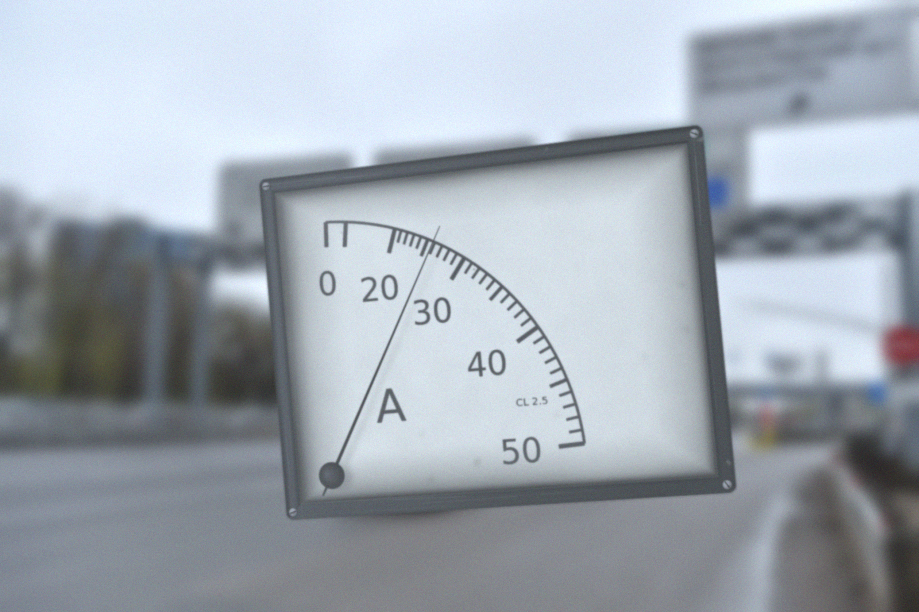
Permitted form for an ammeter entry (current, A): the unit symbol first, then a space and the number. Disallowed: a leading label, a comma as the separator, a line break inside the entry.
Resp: A 26
